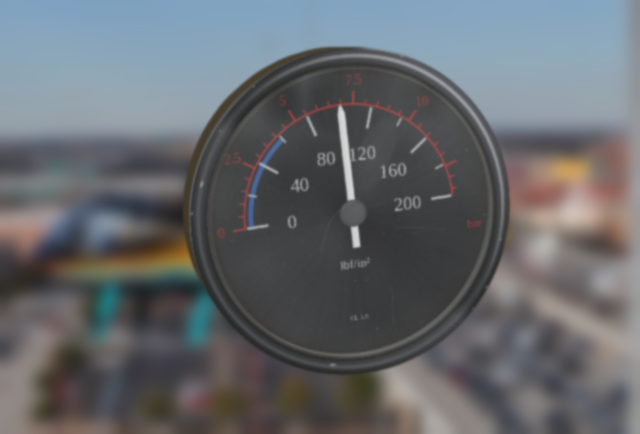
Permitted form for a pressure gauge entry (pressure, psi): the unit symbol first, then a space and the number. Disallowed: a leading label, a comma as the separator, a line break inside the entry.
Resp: psi 100
